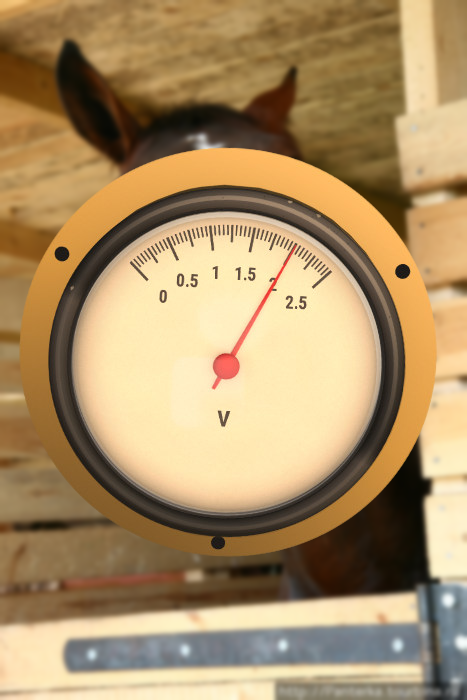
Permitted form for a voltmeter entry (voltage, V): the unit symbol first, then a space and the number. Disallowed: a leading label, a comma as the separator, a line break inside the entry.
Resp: V 2
